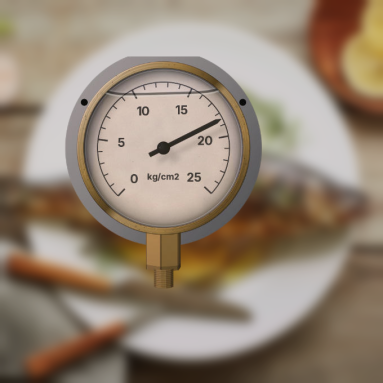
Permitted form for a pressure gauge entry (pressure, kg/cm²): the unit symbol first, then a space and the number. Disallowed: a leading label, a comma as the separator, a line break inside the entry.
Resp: kg/cm² 18.5
